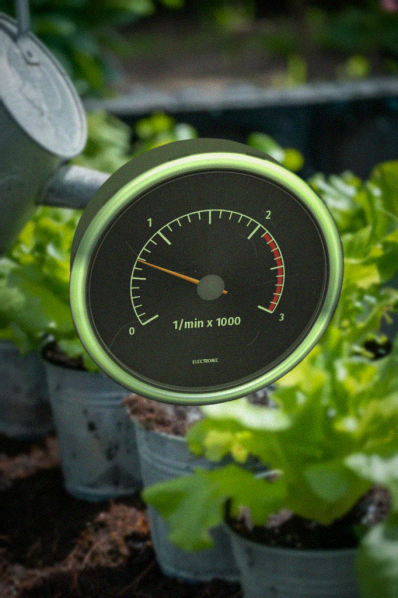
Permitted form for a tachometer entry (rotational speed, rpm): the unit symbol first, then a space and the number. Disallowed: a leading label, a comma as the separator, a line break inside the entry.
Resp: rpm 700
